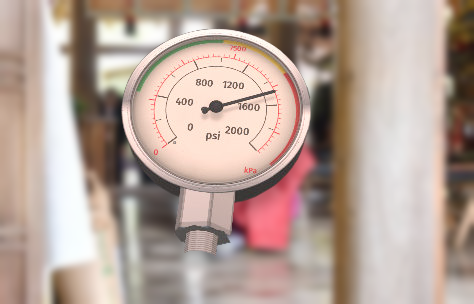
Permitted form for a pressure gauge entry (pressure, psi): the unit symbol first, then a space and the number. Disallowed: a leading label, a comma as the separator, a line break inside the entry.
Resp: psi 1500
